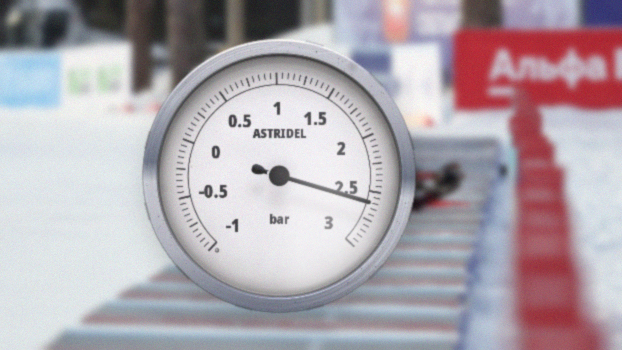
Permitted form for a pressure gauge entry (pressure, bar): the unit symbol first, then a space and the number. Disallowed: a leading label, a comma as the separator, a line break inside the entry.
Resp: bar 2.6
